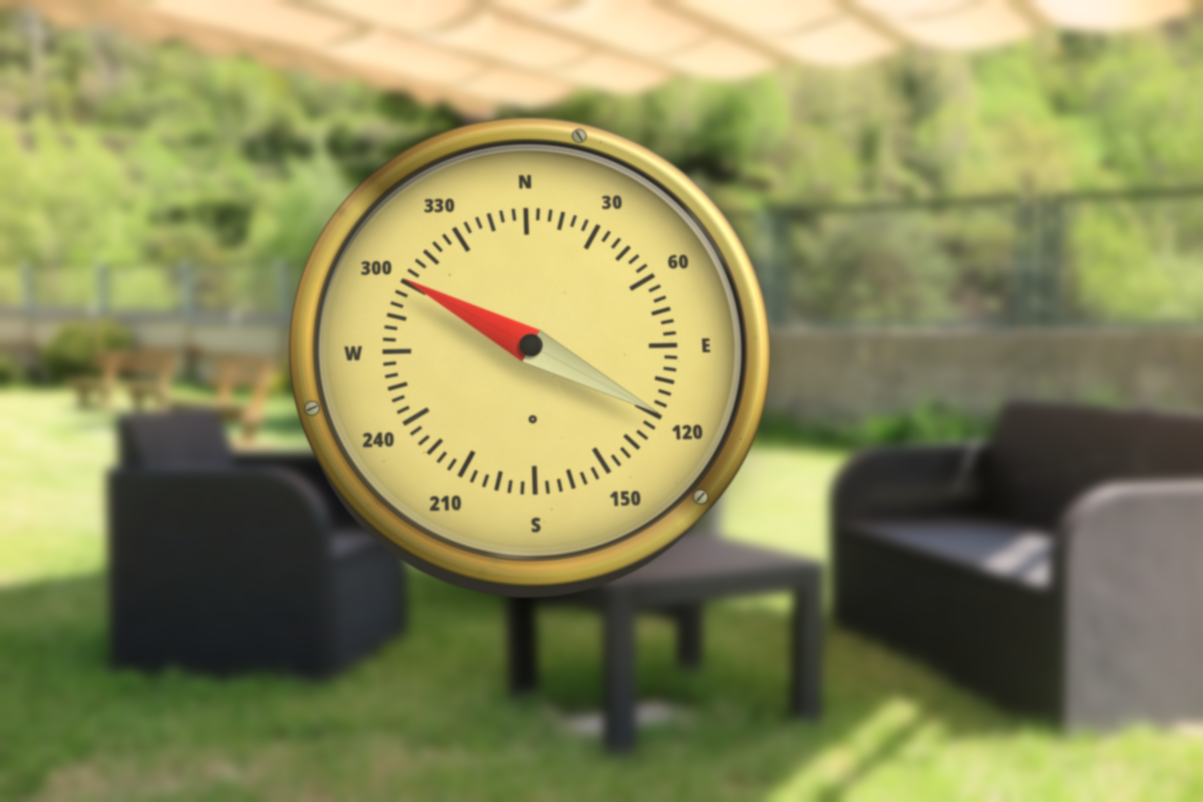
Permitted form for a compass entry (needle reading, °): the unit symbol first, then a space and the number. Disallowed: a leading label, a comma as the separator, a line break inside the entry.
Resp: ° 300
